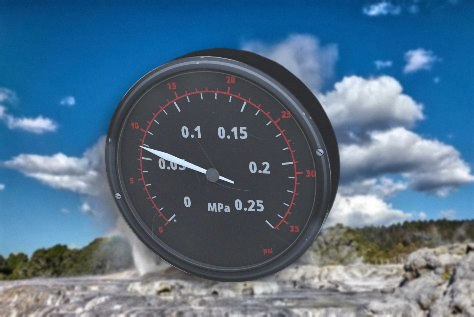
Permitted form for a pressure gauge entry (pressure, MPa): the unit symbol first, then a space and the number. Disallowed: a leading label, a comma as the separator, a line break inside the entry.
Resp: MPa 0.06
